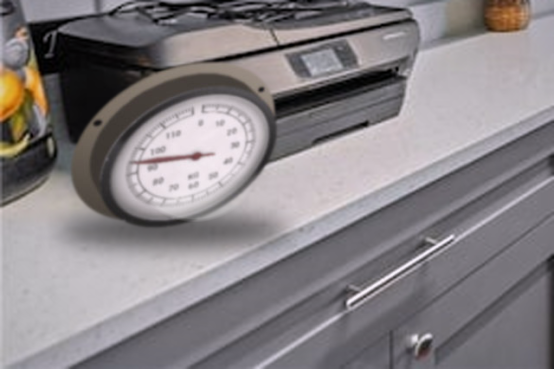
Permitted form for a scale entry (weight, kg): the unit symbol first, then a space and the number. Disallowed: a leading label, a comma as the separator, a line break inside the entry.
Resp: kg 95
